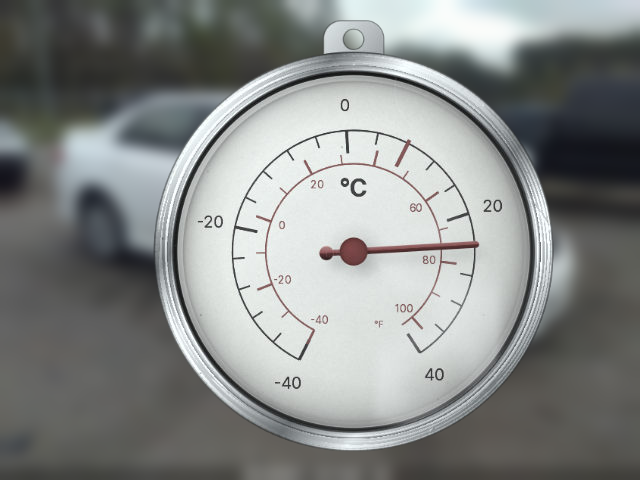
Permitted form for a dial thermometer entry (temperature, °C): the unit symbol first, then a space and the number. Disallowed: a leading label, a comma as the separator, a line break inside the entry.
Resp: °C 24
